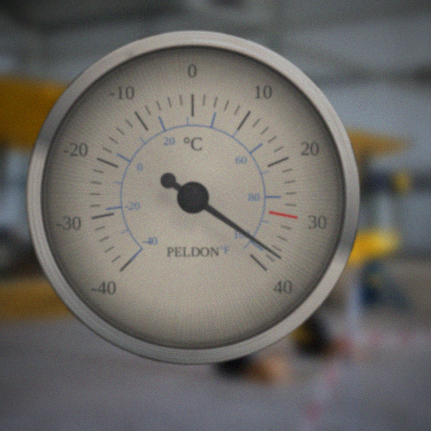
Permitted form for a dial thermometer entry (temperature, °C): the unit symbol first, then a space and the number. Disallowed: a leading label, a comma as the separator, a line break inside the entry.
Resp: °C 37
